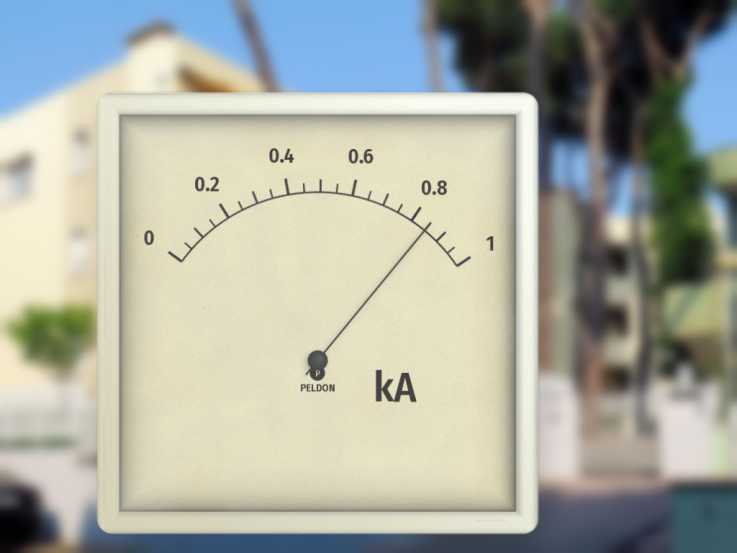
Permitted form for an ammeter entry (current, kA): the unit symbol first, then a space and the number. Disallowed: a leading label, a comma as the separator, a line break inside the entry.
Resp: kA 0.85
